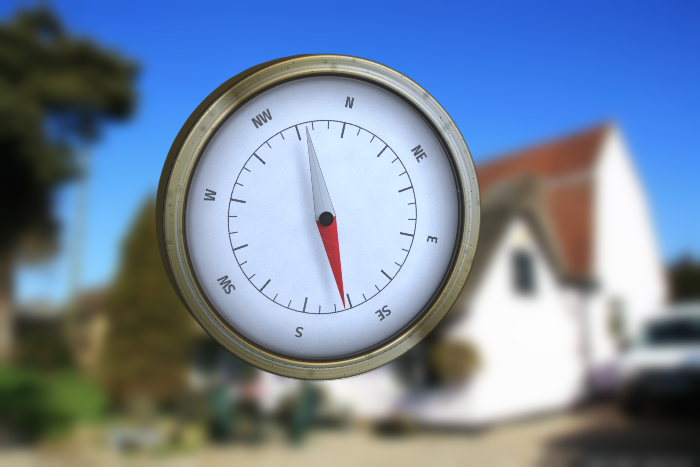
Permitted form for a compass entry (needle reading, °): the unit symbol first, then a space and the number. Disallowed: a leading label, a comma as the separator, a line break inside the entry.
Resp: ° 155
